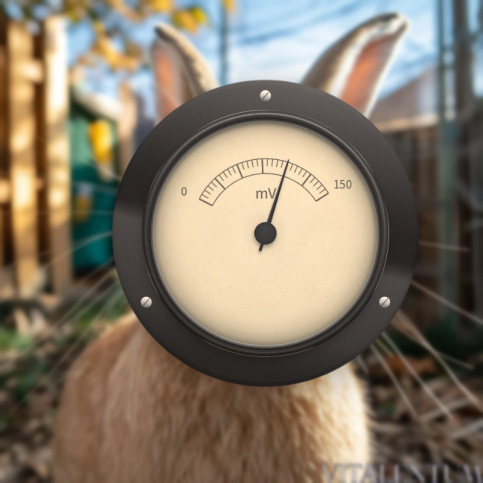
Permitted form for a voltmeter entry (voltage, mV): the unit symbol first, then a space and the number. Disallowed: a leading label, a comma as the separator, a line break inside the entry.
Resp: mV 100
